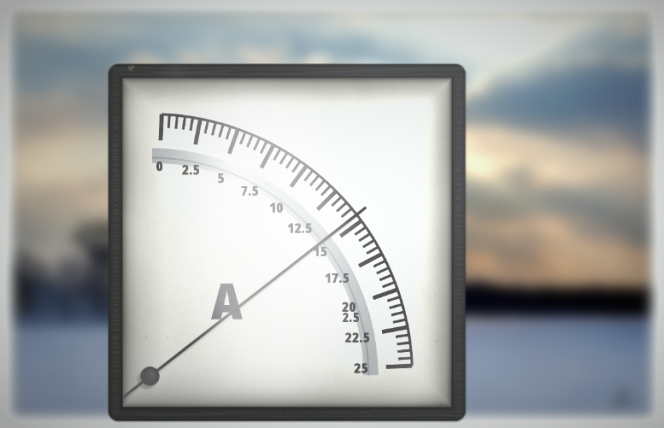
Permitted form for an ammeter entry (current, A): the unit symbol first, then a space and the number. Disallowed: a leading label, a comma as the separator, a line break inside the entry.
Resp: A 14.5
